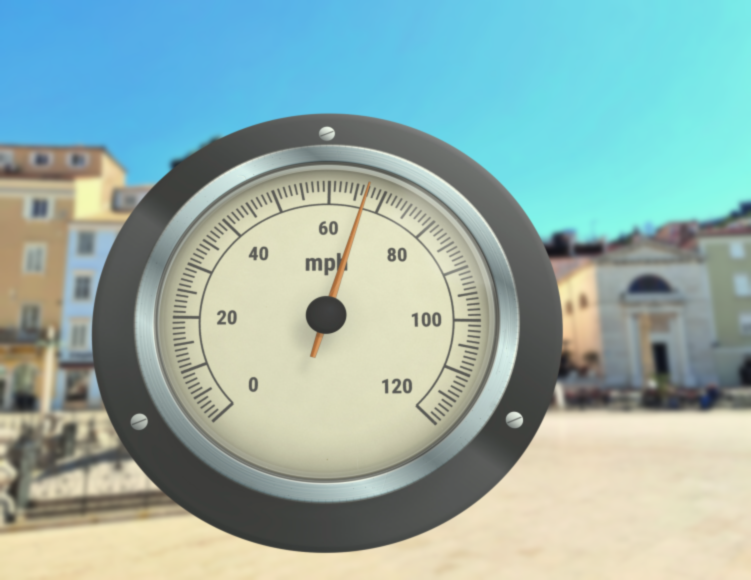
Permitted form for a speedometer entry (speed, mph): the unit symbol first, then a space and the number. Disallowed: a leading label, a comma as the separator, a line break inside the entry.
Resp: mph 67
